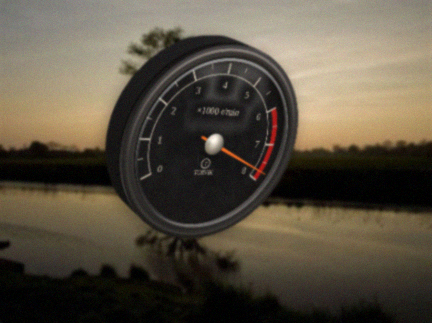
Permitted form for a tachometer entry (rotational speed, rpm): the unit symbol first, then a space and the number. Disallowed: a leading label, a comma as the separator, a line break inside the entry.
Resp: rpm 7750
